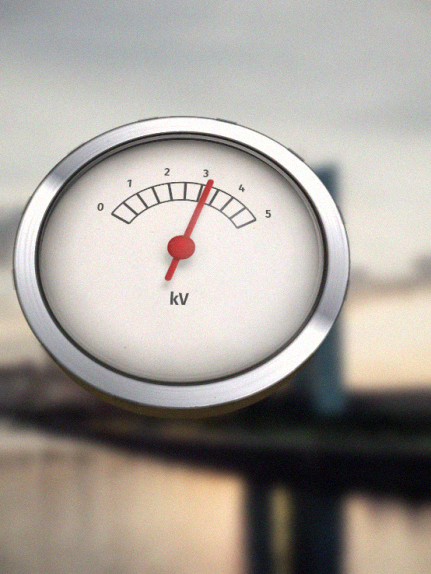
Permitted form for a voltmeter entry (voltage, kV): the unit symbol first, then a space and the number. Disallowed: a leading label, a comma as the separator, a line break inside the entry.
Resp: kV 3.25
